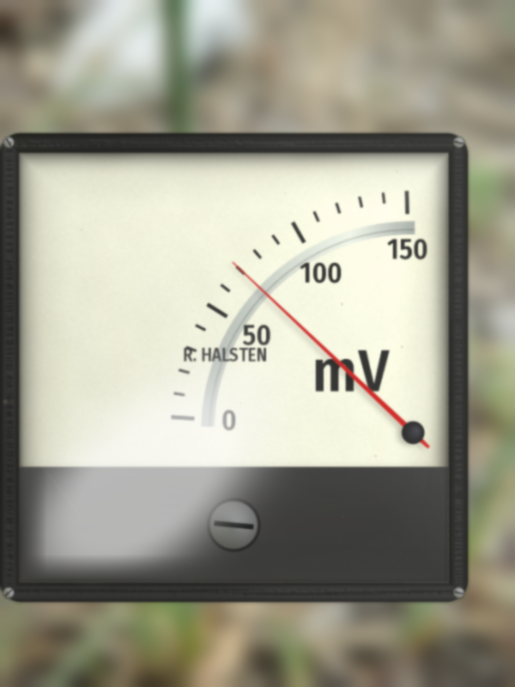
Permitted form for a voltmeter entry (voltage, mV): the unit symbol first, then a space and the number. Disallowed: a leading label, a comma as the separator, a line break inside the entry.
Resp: mV 70
